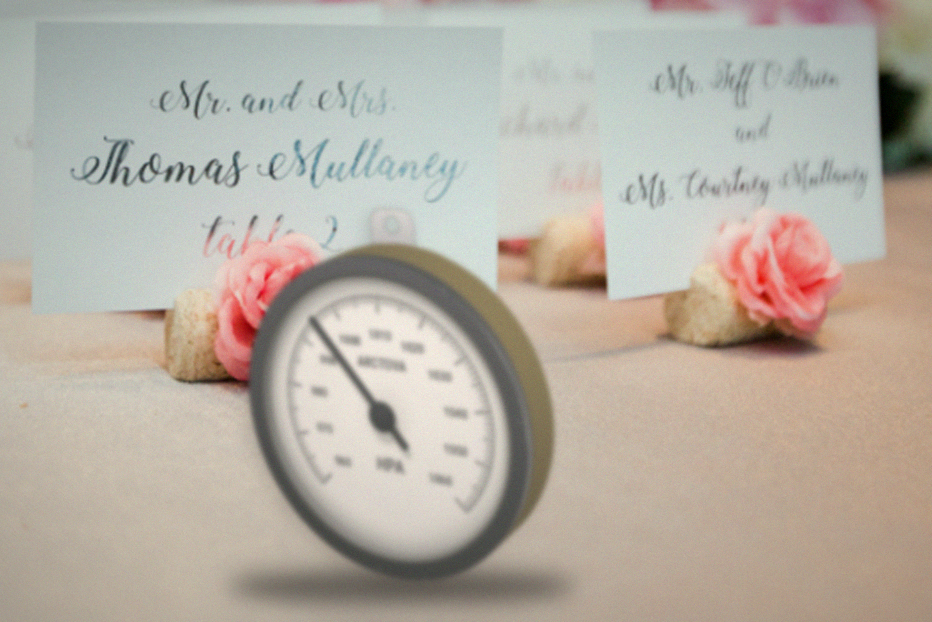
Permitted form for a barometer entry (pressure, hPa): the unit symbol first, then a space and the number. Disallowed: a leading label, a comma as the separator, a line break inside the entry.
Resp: hPa 995
